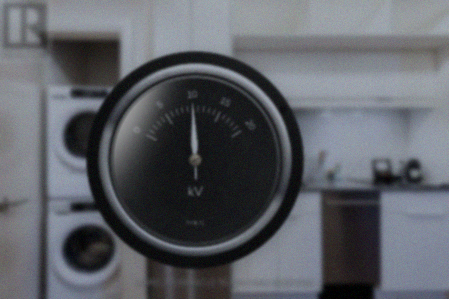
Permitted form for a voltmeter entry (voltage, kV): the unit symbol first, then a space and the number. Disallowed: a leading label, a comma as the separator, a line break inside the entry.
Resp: kV 10
